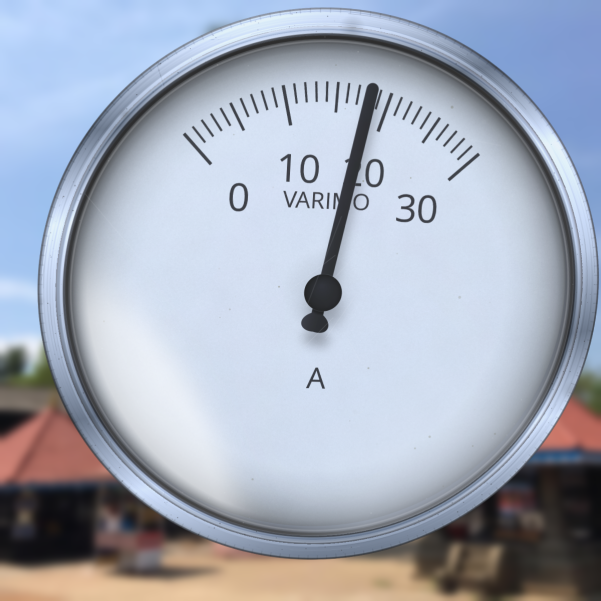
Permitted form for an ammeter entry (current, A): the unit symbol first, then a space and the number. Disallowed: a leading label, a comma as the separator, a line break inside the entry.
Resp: A 18
